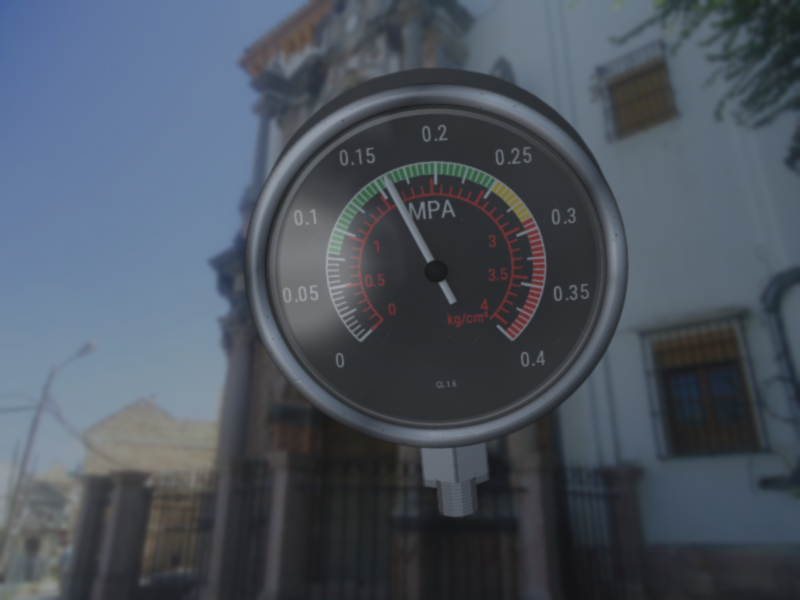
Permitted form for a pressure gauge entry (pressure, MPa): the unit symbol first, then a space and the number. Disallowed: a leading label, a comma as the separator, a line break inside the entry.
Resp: MPa 0.16
